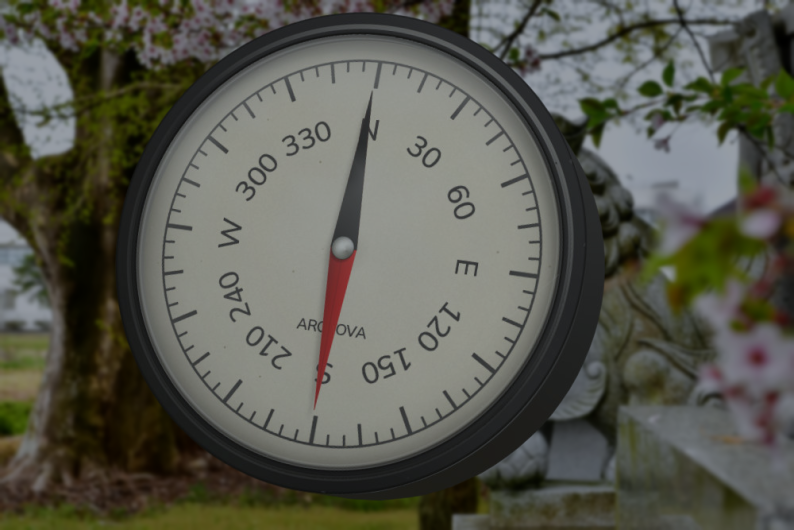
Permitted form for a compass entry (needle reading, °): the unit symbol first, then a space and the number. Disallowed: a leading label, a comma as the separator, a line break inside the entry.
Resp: ° 180
